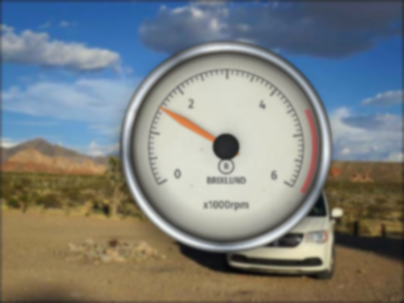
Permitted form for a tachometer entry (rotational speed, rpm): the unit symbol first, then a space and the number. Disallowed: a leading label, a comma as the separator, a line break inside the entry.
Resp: rpm 1500
